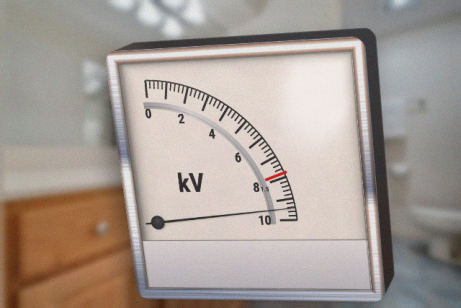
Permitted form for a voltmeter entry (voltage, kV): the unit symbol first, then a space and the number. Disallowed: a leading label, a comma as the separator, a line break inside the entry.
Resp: kV 9.4
